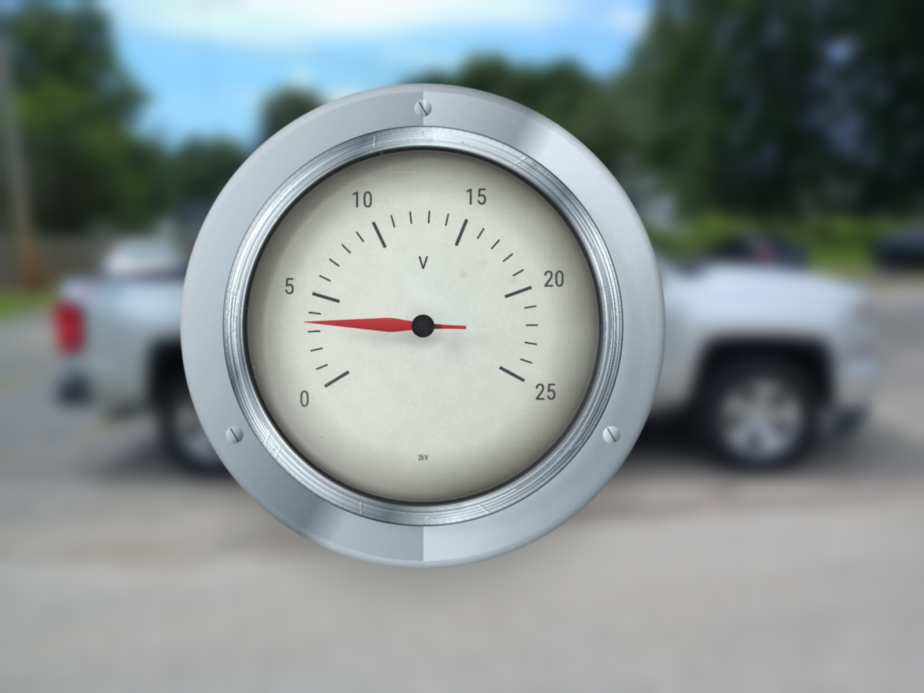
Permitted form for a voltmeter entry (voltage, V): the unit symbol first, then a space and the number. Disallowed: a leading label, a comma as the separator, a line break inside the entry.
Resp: V 3.5
